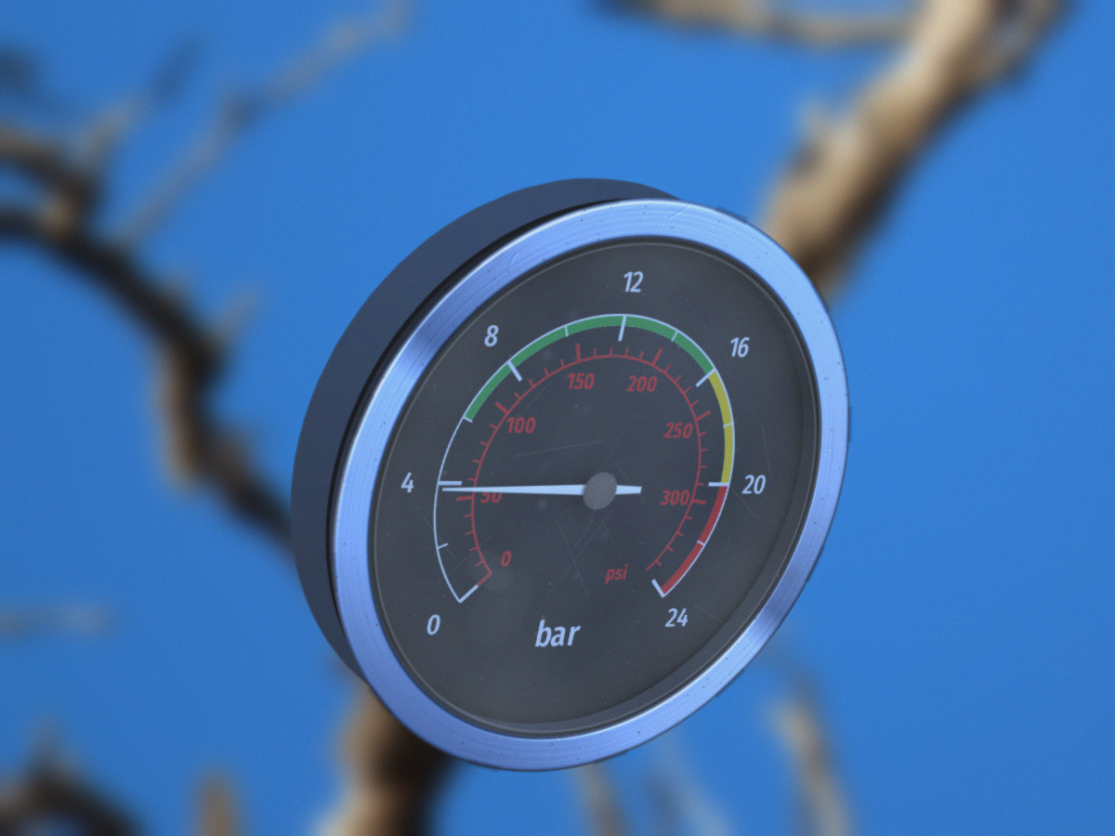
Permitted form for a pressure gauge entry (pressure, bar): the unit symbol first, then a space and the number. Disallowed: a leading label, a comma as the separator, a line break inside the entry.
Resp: bar 4
